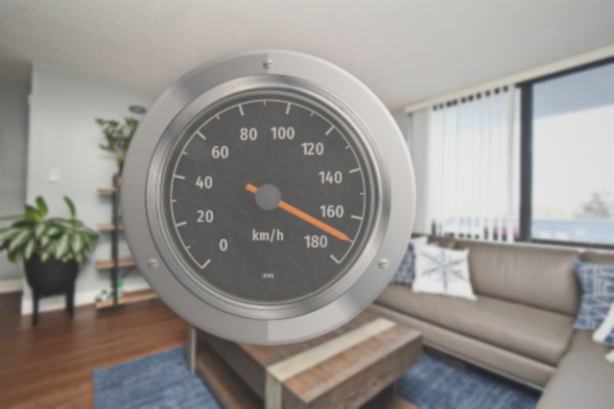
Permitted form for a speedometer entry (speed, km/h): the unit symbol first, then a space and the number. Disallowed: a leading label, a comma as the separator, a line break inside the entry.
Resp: km/h 170
